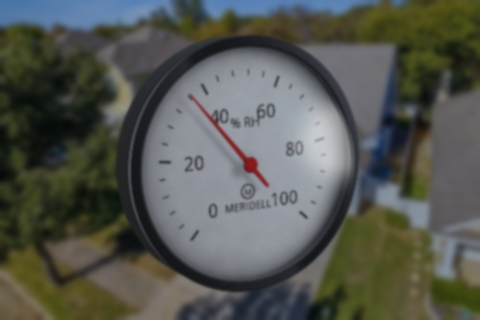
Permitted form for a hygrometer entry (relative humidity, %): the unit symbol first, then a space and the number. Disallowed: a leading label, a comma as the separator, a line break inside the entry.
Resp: % 36
